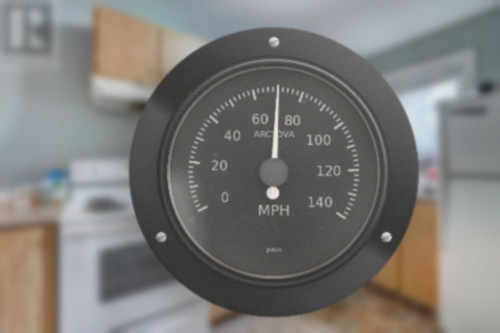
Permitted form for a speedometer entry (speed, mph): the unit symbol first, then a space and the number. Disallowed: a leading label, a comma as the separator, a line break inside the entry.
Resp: mph 70
